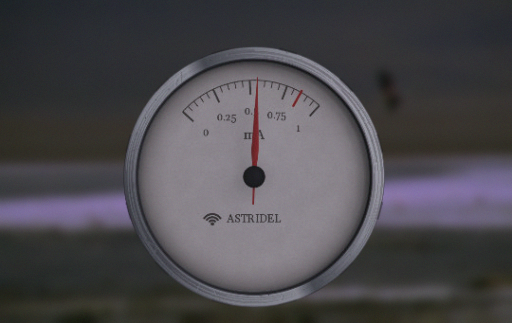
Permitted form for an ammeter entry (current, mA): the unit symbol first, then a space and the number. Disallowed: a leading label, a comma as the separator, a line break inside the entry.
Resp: mA 0.55
